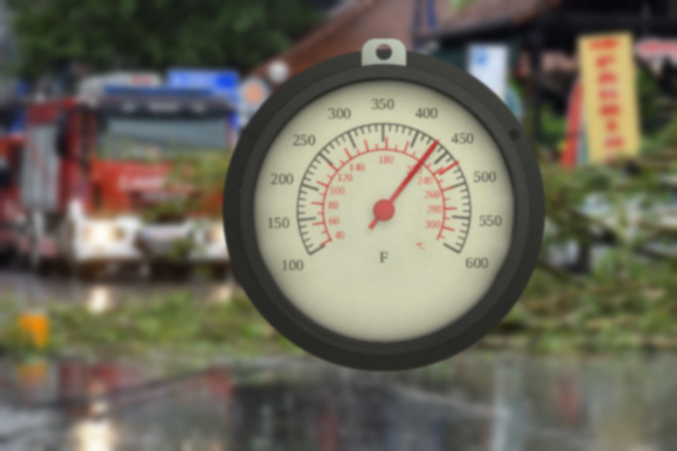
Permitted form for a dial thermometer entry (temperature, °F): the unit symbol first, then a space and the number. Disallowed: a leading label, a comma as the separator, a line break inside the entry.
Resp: °F 430
